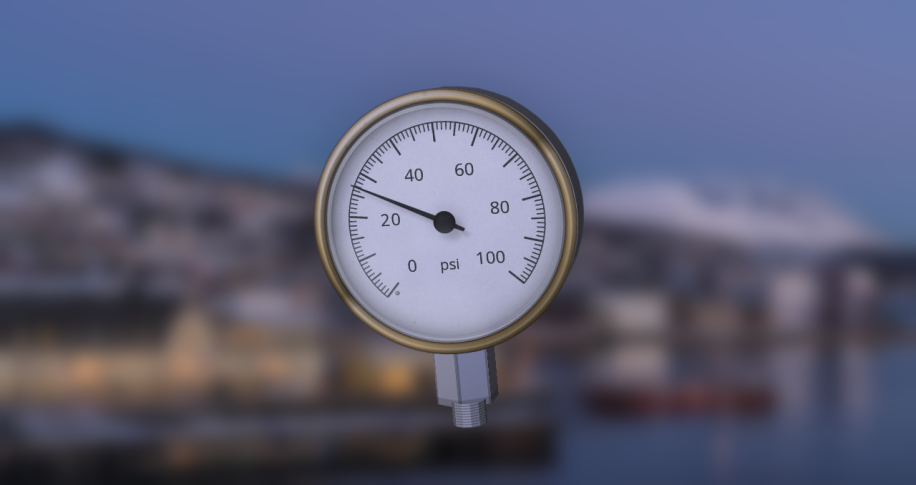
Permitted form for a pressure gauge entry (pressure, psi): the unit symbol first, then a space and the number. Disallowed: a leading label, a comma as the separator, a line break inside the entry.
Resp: psi 27
